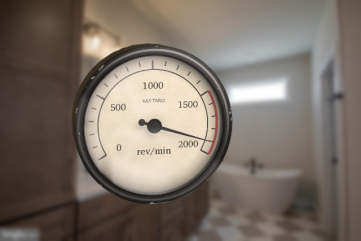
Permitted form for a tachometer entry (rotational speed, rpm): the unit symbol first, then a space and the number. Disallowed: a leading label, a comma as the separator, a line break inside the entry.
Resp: rpm 1900
